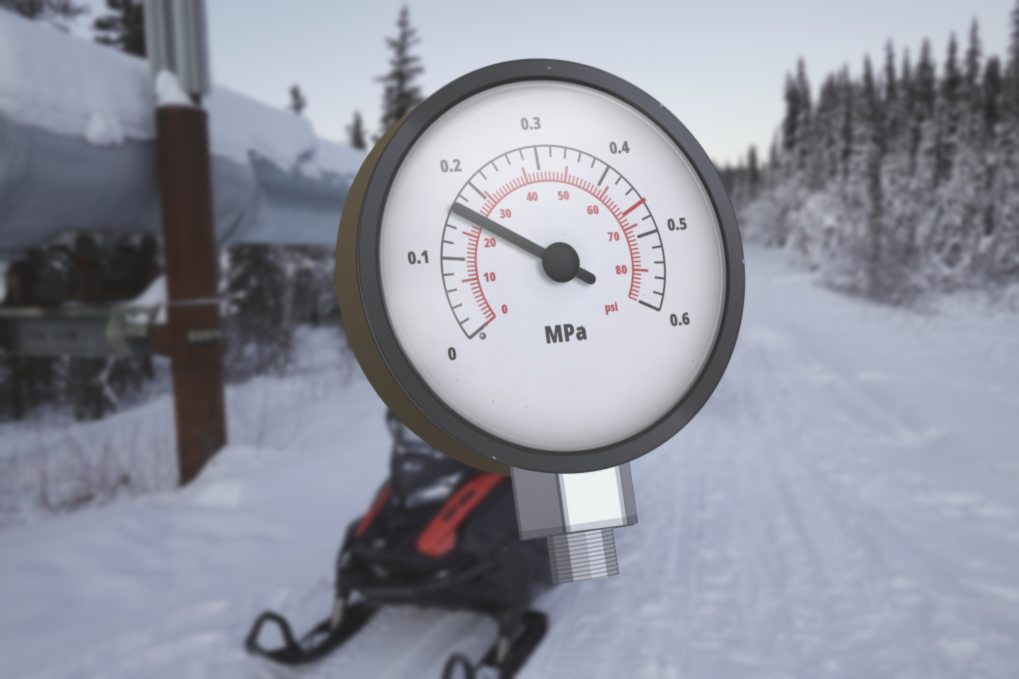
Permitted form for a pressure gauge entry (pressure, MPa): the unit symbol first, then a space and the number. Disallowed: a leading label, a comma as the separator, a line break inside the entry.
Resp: MPa 0.16
